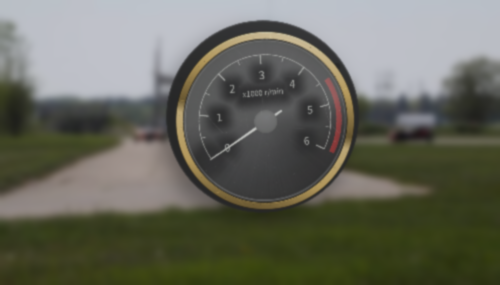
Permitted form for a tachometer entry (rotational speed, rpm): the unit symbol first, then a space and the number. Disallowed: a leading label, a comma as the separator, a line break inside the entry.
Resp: rpm 0
